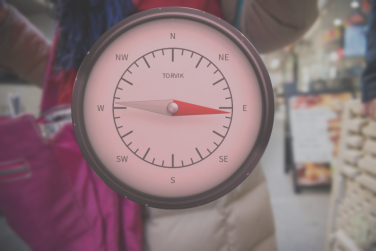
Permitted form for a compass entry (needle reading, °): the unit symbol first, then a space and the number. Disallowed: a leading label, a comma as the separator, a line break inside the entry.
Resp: ° 95
